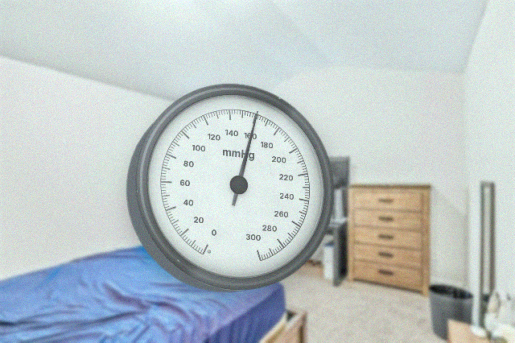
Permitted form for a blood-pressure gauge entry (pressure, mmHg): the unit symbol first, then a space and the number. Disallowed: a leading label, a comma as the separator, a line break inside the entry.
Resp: mmHg 160
